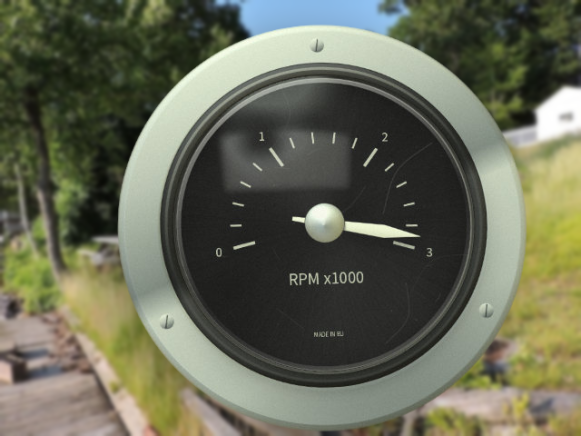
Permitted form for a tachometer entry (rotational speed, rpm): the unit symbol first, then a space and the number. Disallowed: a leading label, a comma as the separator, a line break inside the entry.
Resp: rpm 2900
